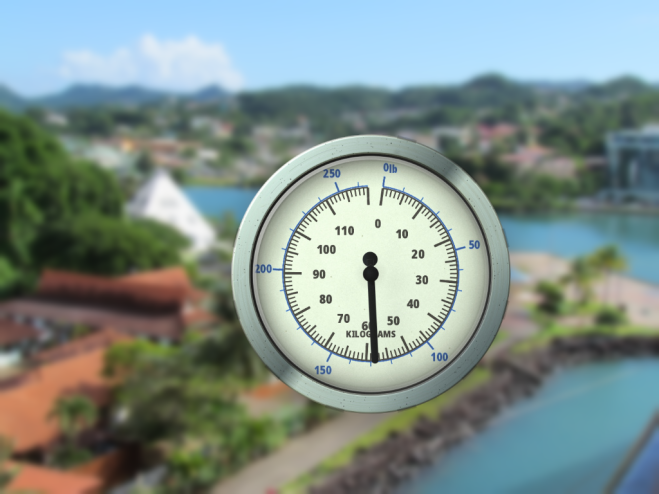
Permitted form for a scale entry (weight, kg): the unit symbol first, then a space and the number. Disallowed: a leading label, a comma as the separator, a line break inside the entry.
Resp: kg 58
